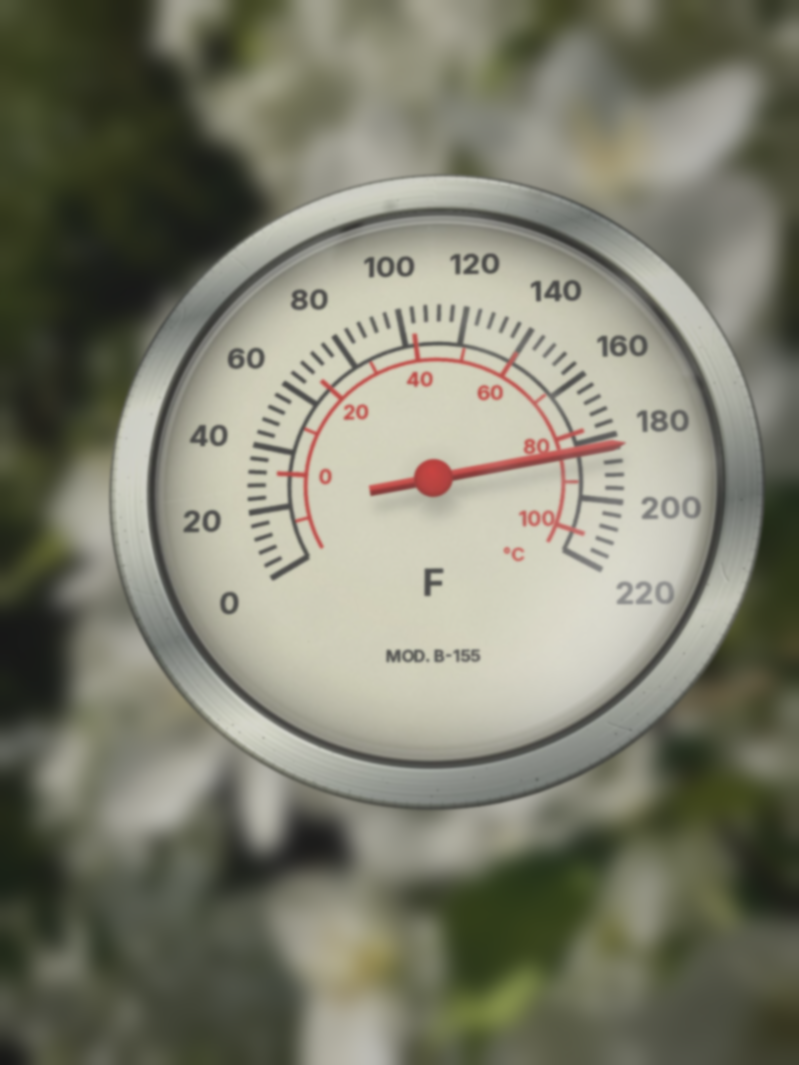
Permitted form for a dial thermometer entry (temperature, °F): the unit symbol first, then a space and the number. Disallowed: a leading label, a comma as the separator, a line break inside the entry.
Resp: °F 184
